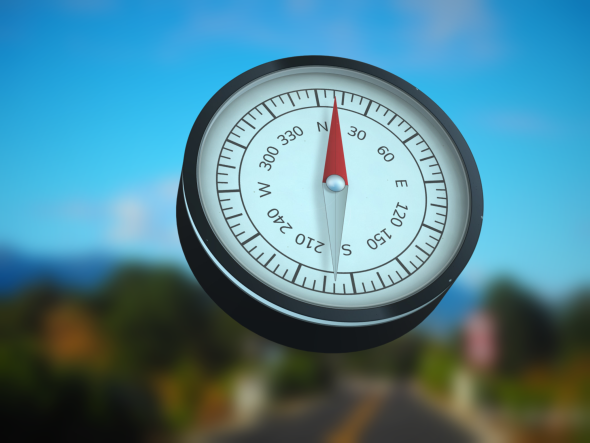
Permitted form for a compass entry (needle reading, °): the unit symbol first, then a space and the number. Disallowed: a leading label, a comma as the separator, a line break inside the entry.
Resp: ° 10
